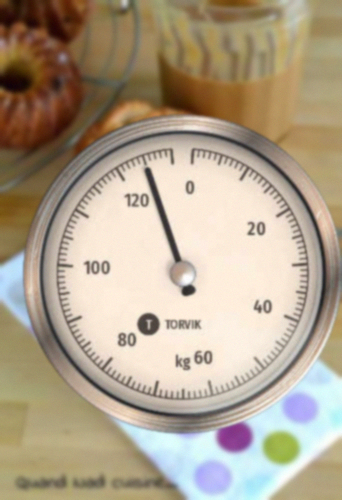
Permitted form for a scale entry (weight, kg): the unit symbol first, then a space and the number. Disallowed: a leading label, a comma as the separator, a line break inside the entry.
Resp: kg 125
